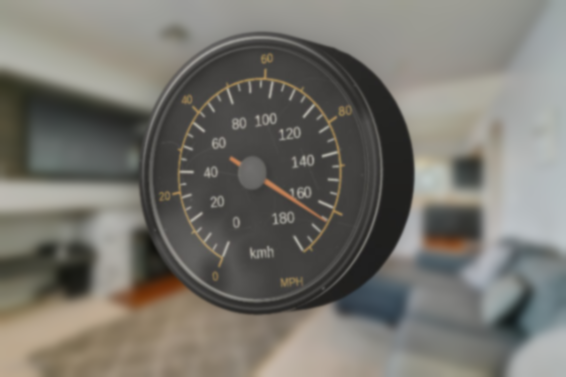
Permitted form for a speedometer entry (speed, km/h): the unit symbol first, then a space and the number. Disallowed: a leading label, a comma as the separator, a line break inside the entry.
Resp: km/h 165
